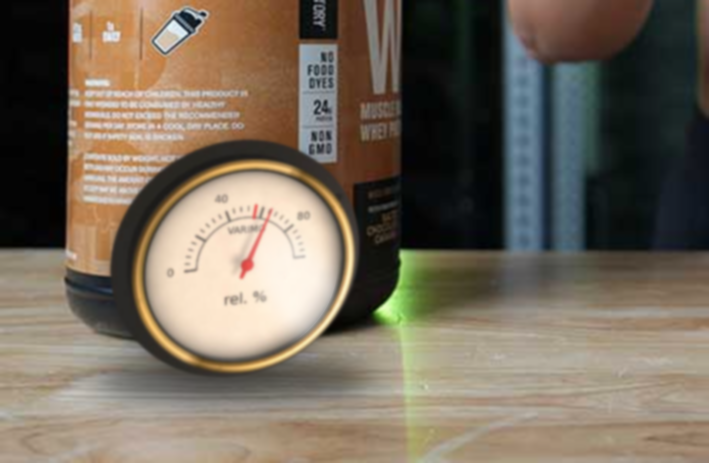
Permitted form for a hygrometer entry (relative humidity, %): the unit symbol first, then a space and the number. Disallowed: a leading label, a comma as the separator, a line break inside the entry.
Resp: % 64
